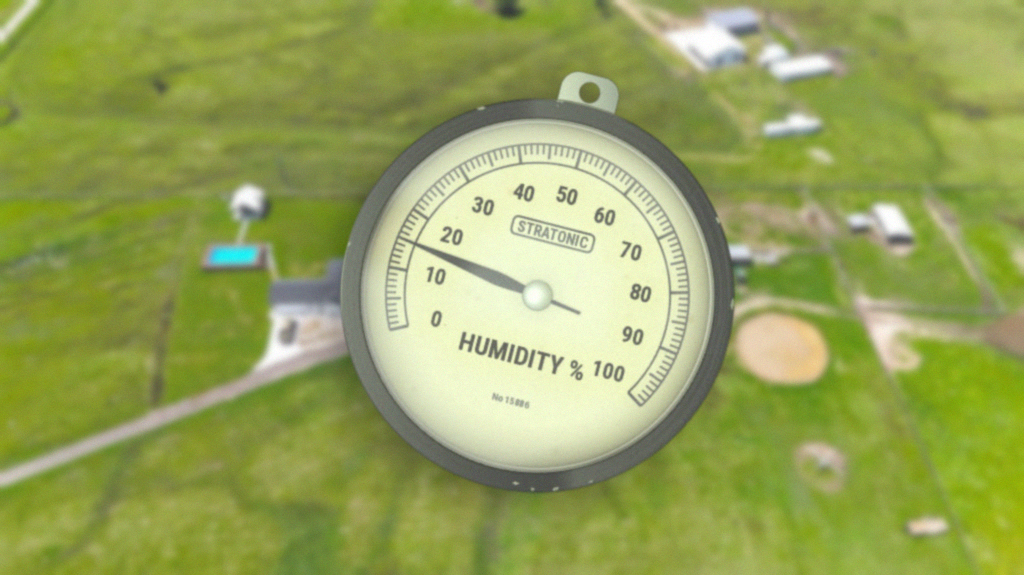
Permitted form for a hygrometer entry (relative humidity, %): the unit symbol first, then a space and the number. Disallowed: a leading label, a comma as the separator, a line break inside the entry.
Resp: % 15
